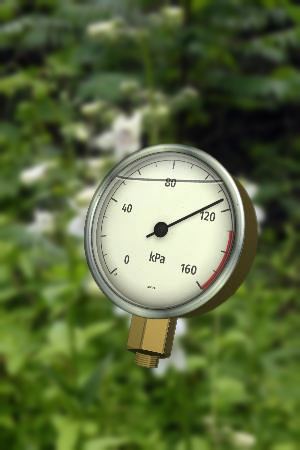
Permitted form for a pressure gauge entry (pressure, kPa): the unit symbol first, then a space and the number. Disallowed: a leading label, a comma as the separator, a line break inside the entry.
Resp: kPa 115
